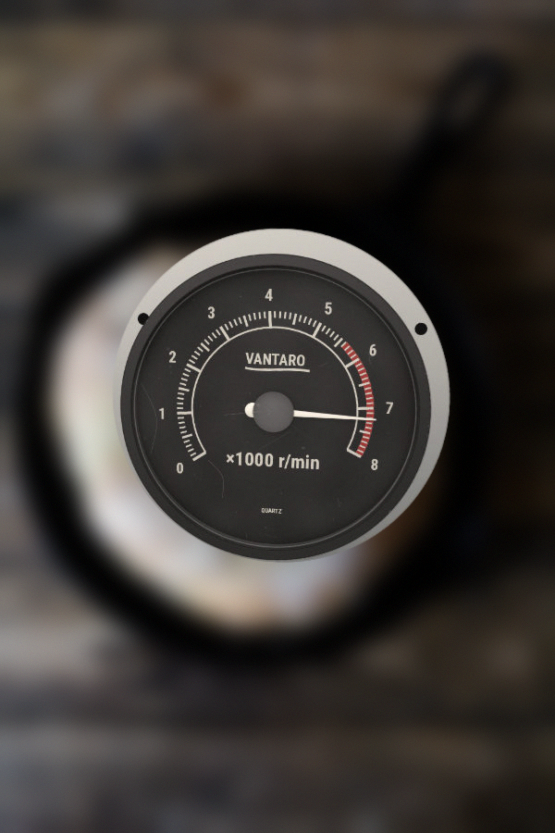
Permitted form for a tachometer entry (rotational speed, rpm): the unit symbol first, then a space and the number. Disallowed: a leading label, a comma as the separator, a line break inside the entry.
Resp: rpm 7200
